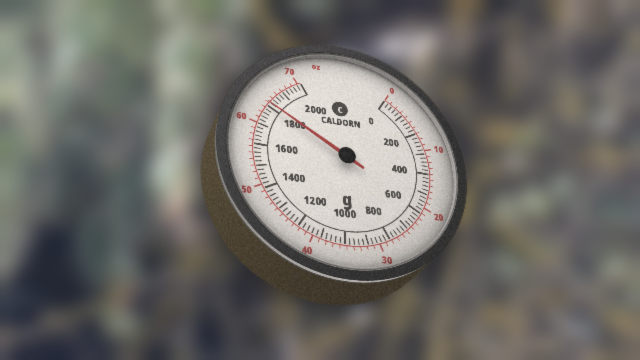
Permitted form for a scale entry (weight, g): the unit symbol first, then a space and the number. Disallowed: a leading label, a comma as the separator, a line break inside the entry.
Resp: g 1800
